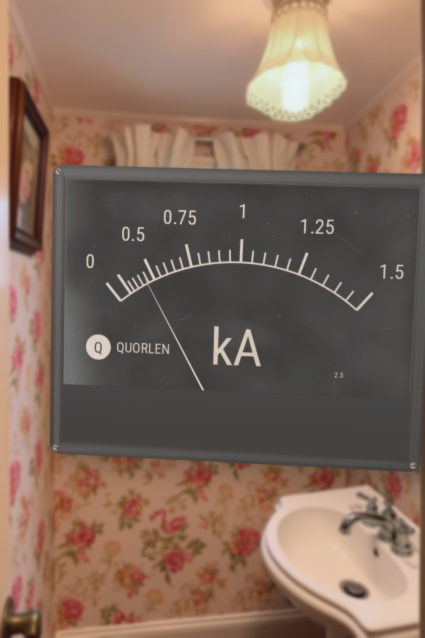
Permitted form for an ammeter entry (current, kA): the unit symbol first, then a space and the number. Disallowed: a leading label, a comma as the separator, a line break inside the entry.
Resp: kA 0.45
